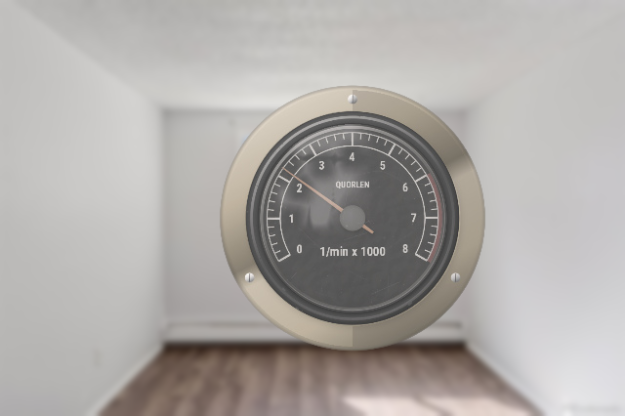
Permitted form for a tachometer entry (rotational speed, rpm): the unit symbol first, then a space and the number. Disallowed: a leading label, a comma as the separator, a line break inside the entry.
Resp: rpm 2200
